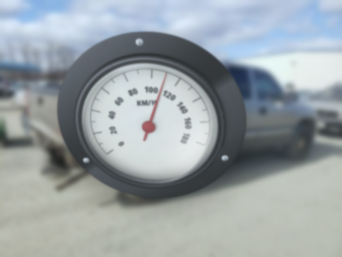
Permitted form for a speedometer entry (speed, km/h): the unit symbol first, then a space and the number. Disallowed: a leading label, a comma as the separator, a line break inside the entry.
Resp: km/h 110
